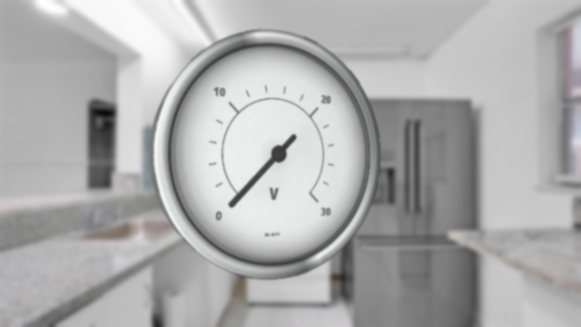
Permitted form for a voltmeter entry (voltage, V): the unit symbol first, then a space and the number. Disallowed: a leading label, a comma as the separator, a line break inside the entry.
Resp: V 0
